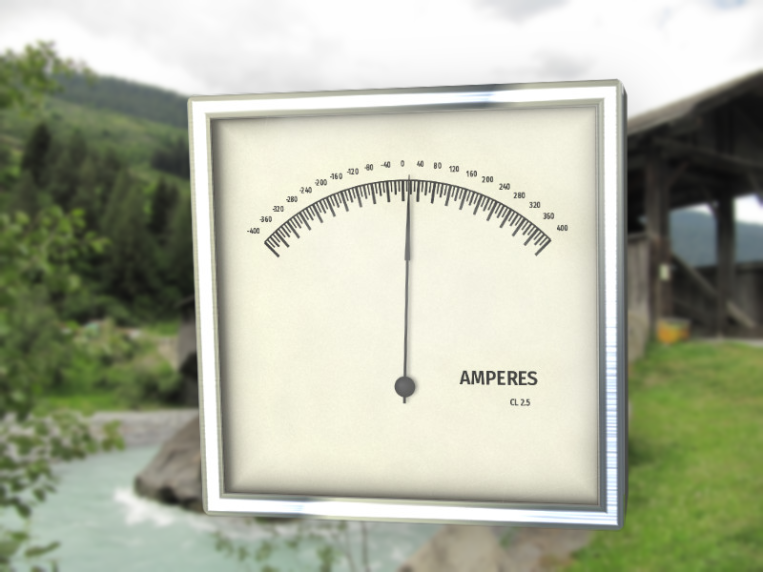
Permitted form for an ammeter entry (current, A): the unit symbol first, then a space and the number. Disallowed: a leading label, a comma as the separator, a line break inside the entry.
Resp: A 20
